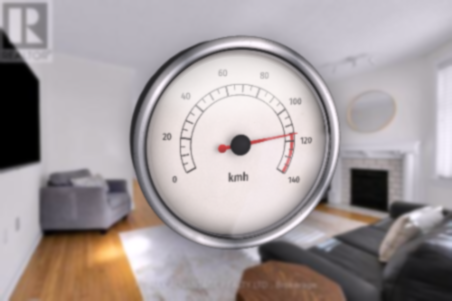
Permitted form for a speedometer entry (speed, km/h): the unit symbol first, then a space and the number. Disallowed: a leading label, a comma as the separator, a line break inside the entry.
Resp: km/h 115
